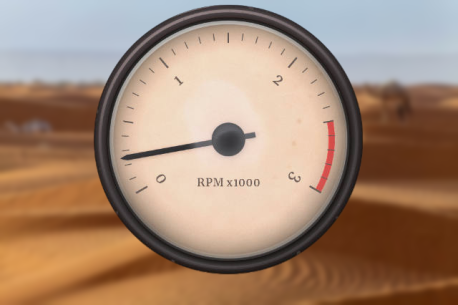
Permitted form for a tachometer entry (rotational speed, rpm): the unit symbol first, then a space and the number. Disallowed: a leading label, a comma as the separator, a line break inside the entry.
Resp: rpm 250
